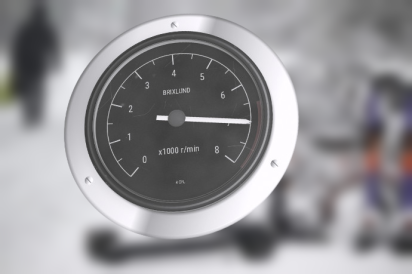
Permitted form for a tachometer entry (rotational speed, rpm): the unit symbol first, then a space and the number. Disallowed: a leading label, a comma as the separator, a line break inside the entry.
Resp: rpm 7000
